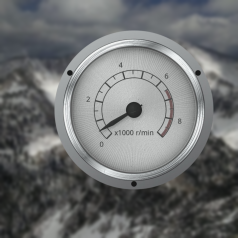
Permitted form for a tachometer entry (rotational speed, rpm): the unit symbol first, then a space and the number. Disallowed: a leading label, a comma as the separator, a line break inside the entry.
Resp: rpm 500
